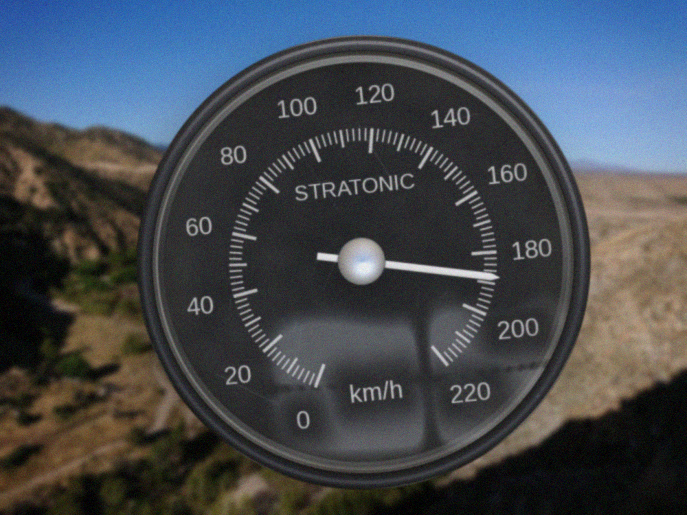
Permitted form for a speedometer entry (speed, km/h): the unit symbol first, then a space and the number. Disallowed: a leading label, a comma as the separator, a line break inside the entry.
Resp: km/h 188
